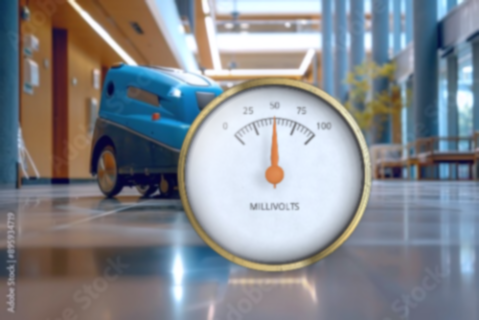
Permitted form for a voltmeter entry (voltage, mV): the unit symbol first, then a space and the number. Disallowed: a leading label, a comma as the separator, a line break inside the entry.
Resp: mV 50
